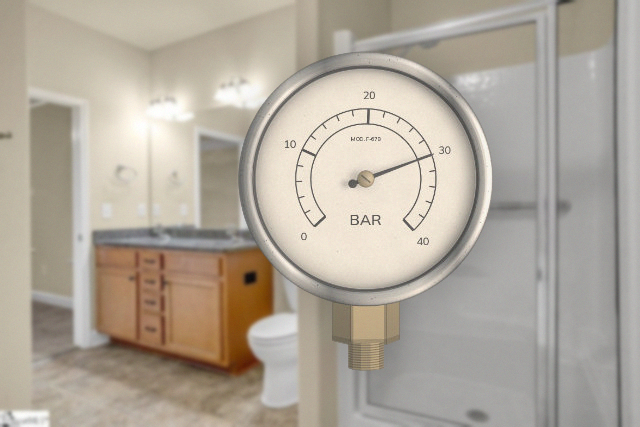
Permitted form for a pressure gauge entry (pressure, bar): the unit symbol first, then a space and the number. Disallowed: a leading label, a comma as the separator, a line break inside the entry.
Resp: bar 30
